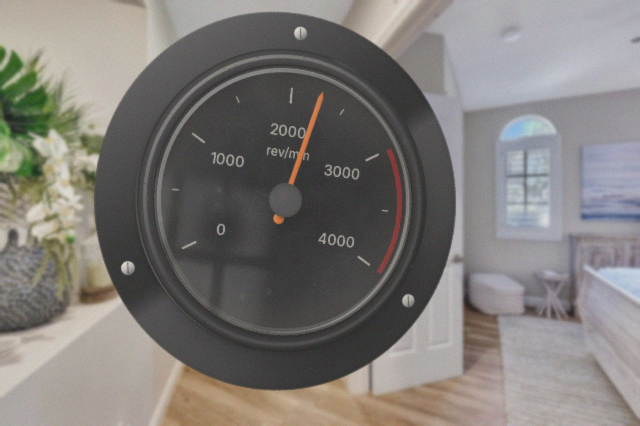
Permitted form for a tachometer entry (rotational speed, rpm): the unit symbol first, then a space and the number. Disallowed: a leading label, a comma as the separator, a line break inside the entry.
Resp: rpm 2250
